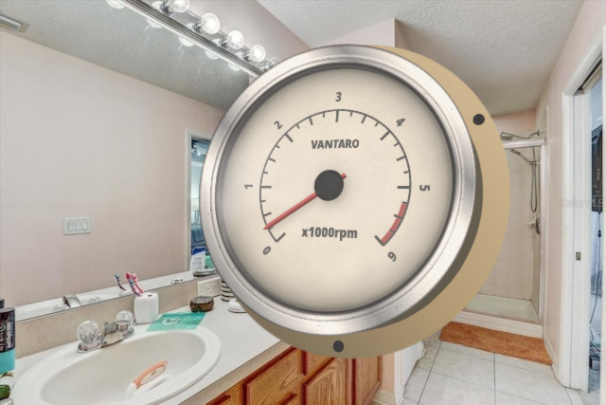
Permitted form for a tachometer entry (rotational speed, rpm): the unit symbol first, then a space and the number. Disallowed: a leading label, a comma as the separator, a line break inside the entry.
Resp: rpm 250
